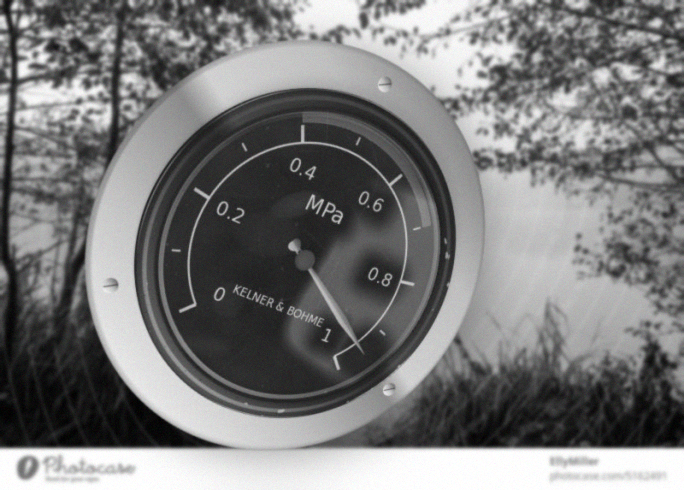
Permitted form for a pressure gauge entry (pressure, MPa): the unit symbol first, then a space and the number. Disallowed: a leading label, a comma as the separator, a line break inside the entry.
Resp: MPa 0.95
